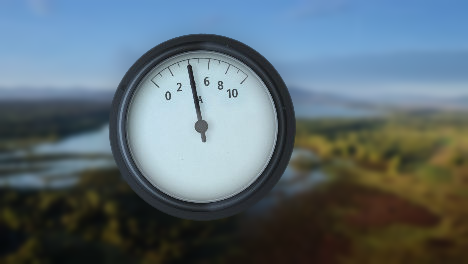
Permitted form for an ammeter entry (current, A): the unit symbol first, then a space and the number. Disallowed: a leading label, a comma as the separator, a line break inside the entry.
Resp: A 4
